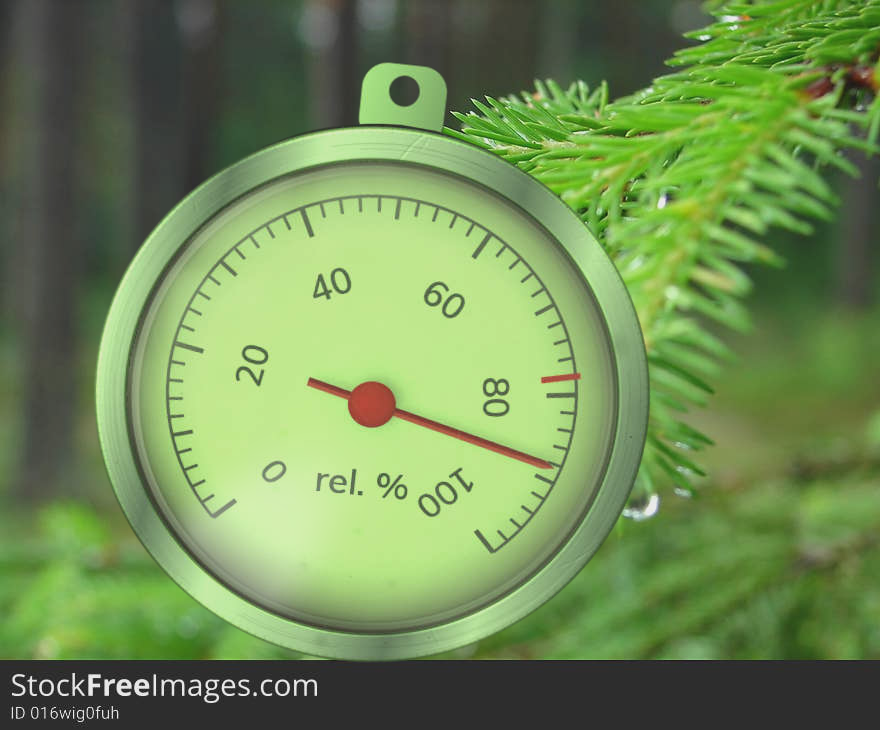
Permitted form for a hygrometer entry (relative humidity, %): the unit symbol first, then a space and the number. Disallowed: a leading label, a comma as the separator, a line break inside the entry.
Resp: % 88
